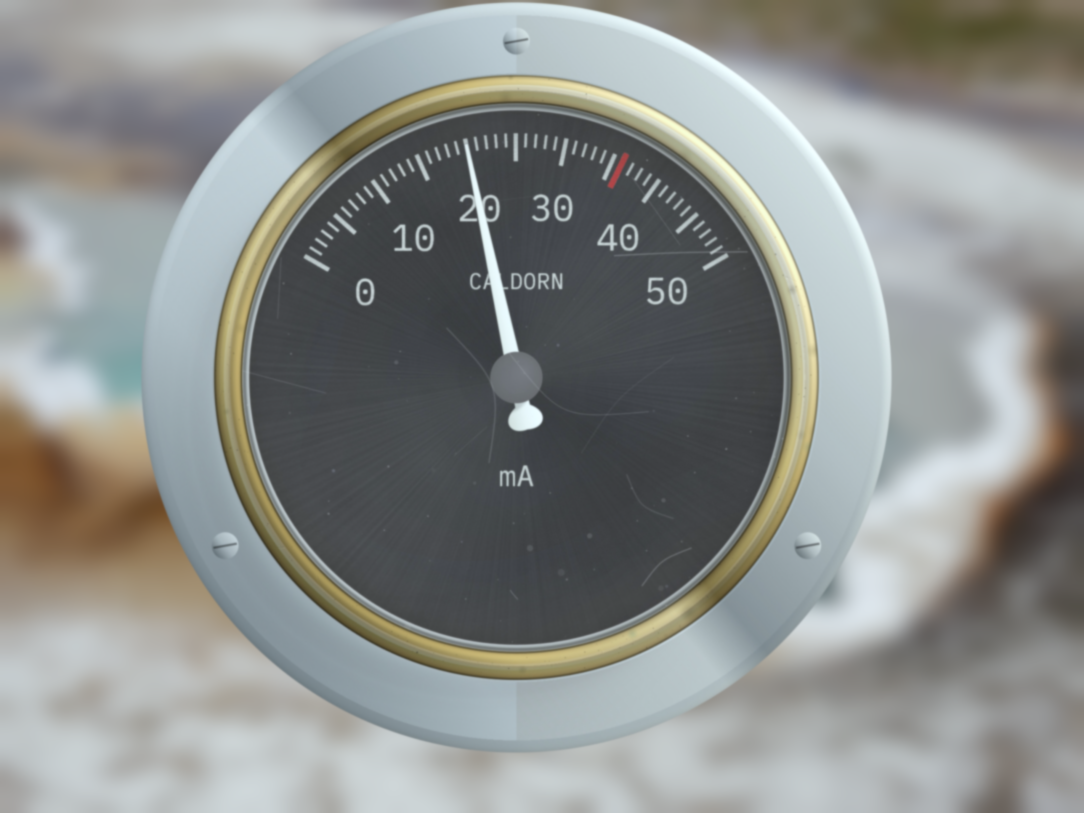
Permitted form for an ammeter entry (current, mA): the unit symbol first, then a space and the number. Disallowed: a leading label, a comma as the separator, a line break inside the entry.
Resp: mA 20
